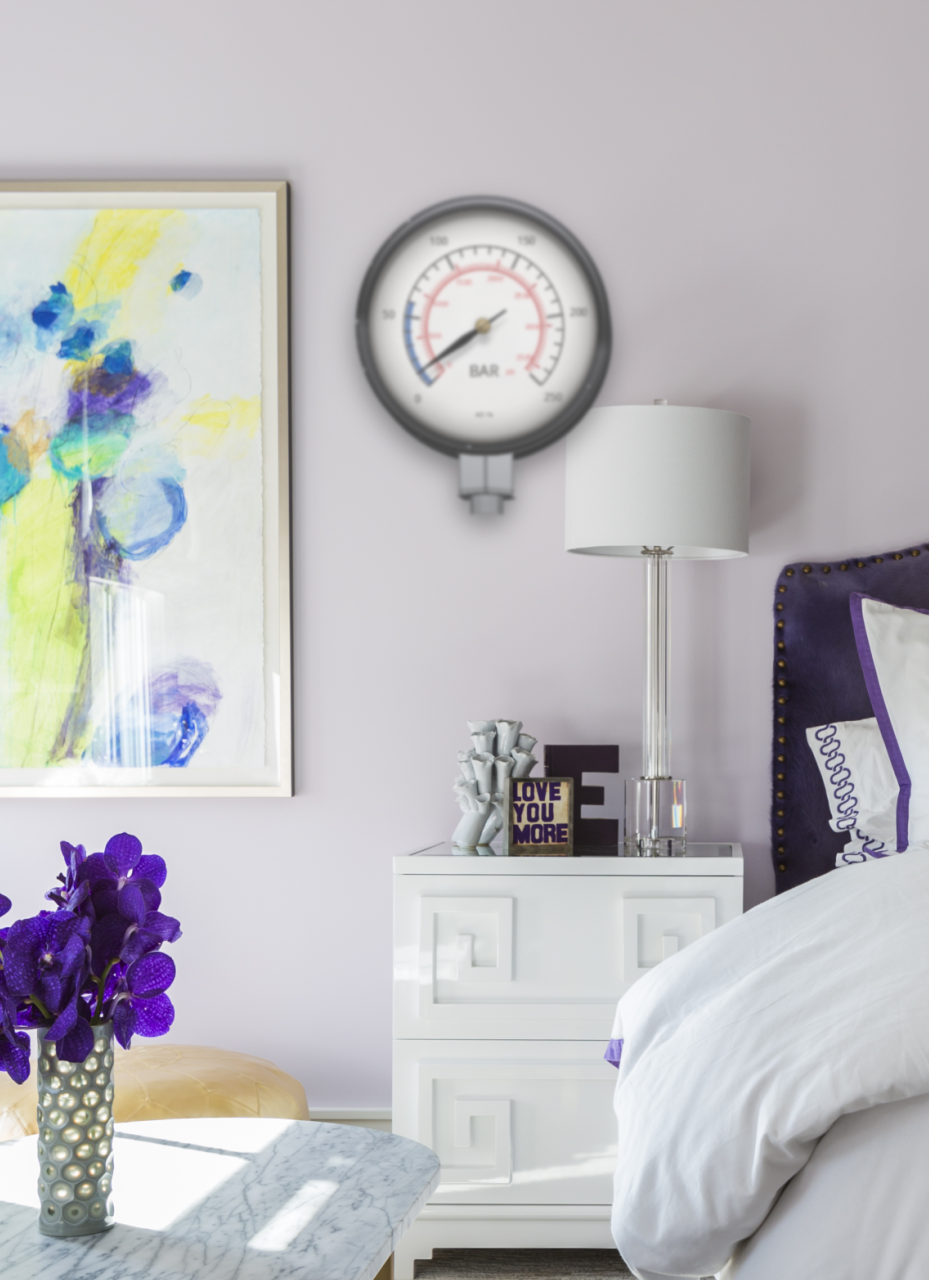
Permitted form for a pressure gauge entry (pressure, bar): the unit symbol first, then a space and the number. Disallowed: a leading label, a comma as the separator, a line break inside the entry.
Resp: bar 10
